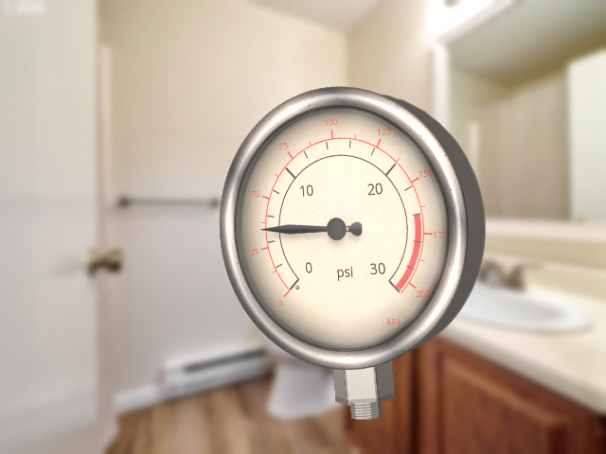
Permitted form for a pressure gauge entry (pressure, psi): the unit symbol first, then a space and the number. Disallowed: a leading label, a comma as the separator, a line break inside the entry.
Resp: psi 5
